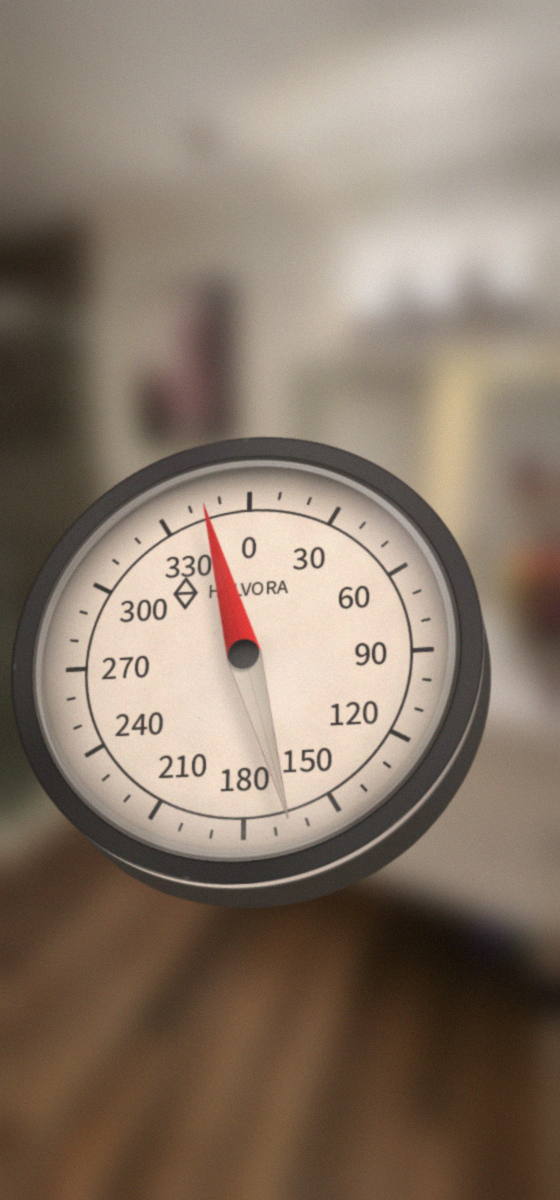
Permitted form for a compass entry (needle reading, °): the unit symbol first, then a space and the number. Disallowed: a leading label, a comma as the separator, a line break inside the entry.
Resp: ° 345
